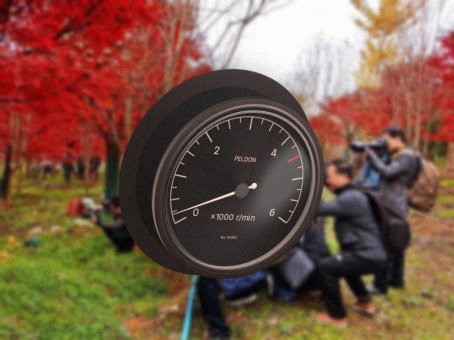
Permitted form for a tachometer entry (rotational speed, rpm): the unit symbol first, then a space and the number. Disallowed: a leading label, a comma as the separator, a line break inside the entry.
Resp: rpm 250
